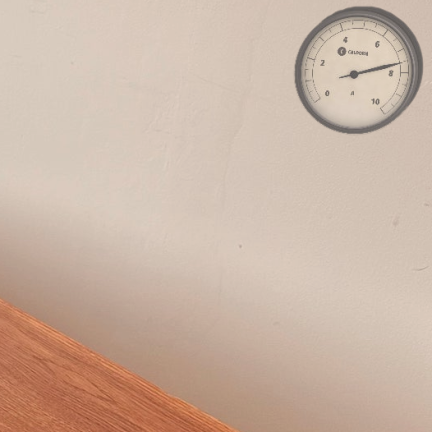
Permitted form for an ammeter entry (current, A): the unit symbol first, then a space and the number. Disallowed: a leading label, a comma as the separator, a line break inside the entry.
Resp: A 7.5
